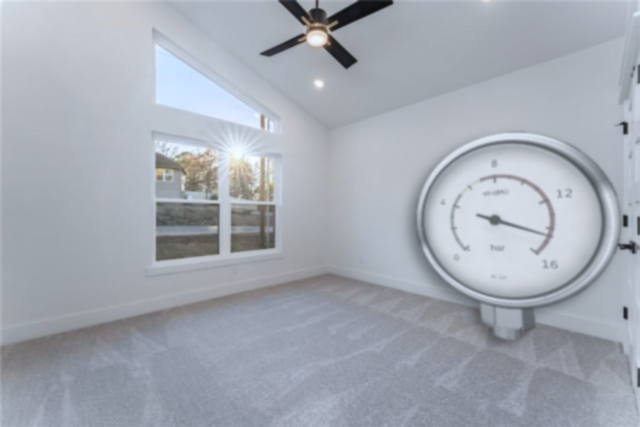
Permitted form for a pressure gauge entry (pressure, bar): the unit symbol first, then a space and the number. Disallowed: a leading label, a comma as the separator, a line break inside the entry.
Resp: bar 14.5
